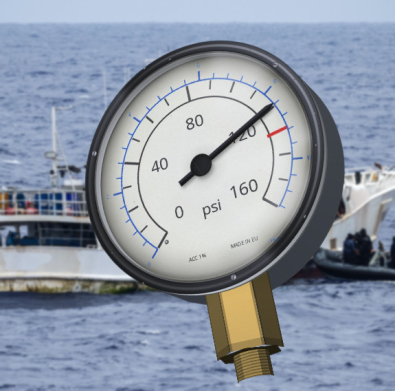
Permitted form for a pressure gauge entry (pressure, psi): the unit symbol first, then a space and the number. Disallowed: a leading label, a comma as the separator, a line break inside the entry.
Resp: psi 120
